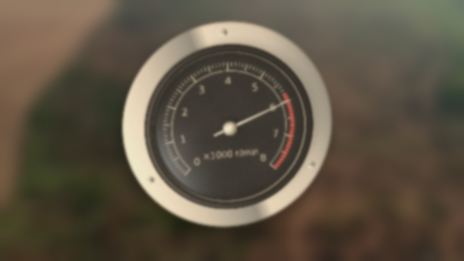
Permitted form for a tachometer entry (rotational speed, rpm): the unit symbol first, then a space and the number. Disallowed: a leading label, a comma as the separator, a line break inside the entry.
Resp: rpm 6000
